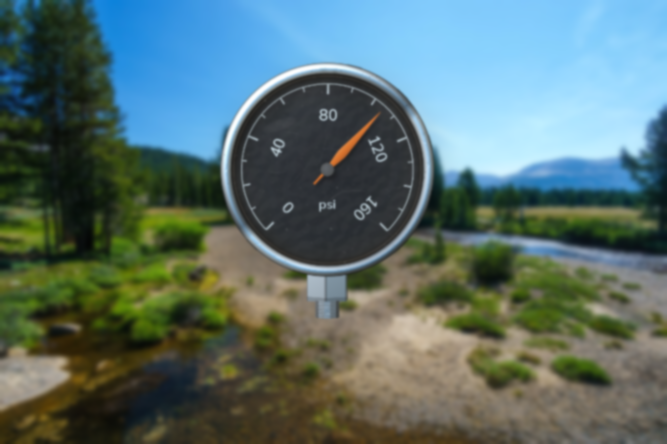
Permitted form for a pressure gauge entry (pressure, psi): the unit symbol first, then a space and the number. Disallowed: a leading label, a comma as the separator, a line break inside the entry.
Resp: psi 105
